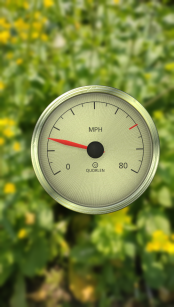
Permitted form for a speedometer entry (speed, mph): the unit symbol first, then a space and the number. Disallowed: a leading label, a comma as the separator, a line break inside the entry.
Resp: mph 15
